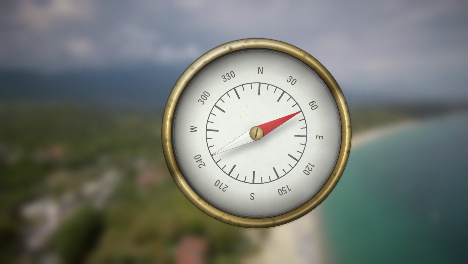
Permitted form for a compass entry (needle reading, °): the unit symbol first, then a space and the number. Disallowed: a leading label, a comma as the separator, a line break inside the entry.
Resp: ° 60
